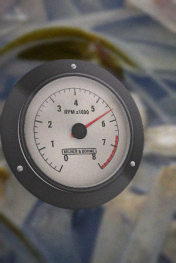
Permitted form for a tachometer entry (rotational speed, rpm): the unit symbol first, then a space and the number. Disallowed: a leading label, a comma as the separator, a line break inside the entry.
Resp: rpm 5600
